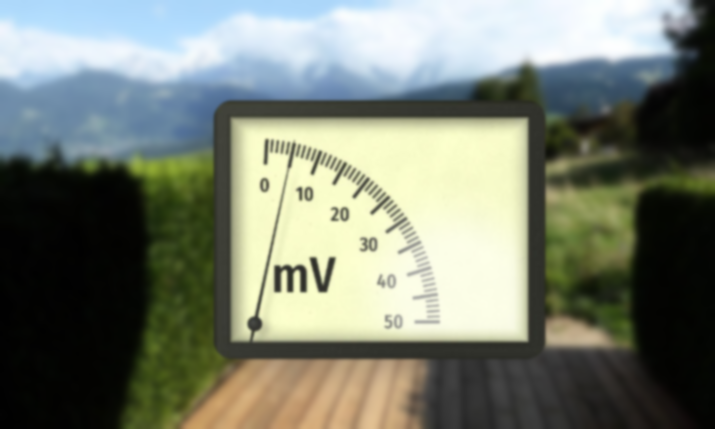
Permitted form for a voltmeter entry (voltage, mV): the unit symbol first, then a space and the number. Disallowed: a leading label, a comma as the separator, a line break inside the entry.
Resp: mV 5
